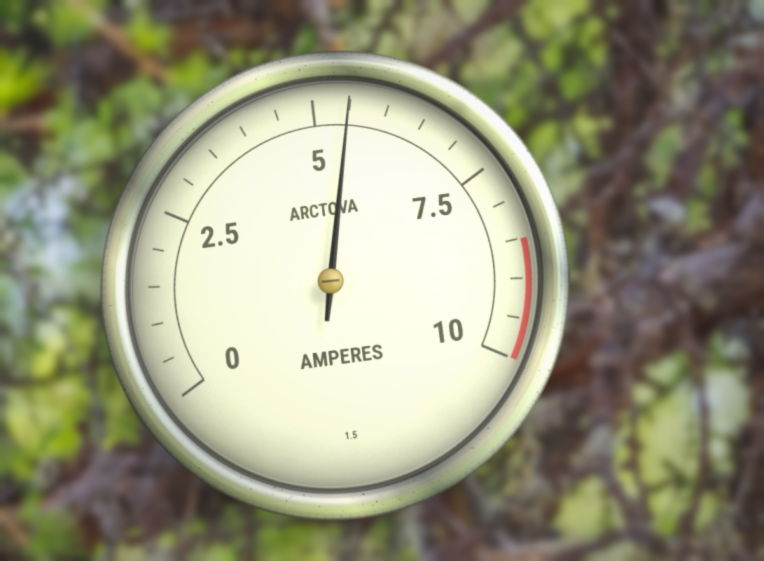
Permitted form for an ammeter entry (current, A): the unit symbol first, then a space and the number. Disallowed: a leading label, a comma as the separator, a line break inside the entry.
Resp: A 5.5
